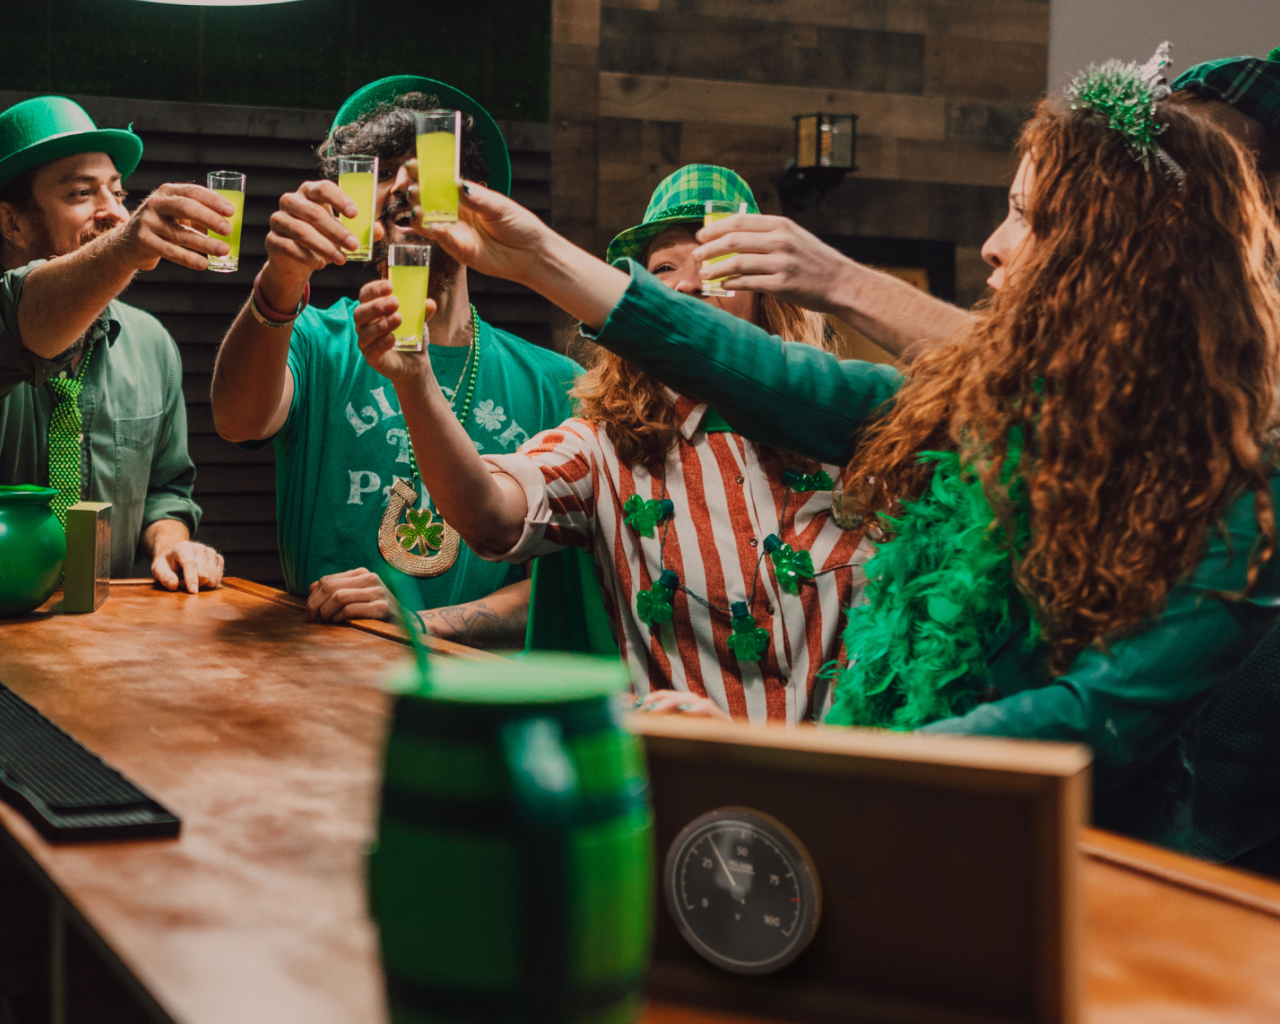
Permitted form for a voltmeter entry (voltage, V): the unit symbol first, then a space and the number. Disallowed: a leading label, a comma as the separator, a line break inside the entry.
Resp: V 35
